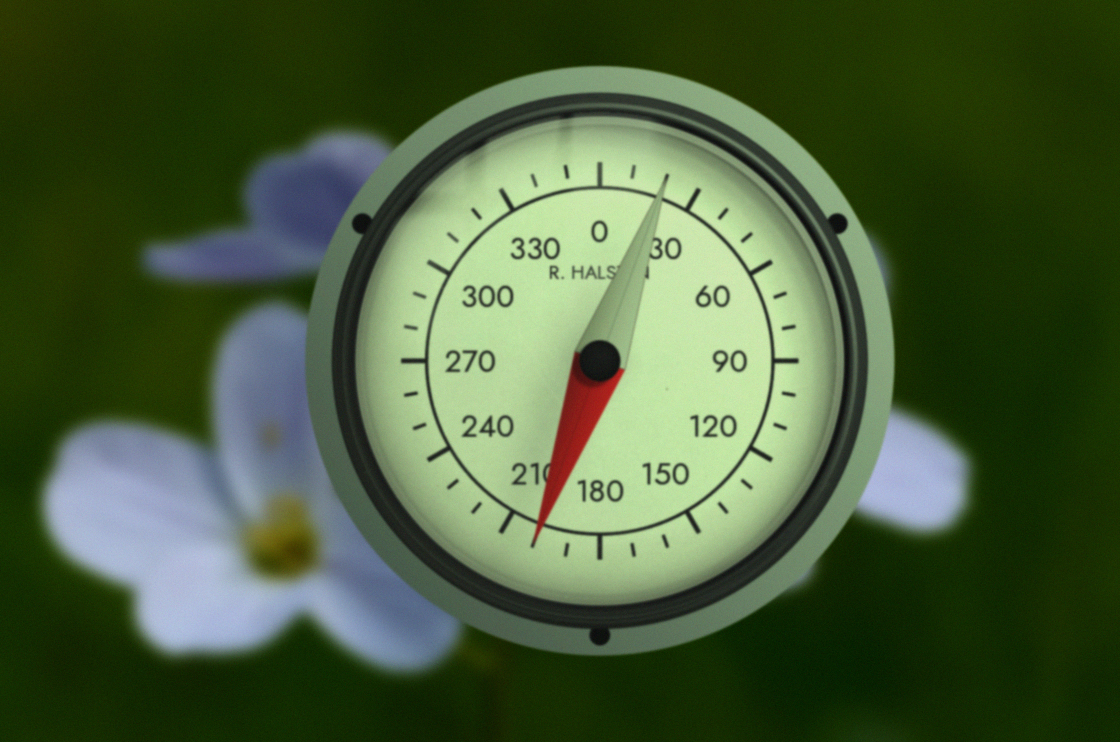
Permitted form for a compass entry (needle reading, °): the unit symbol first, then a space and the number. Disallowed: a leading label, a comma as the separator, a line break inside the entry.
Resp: ° 200
